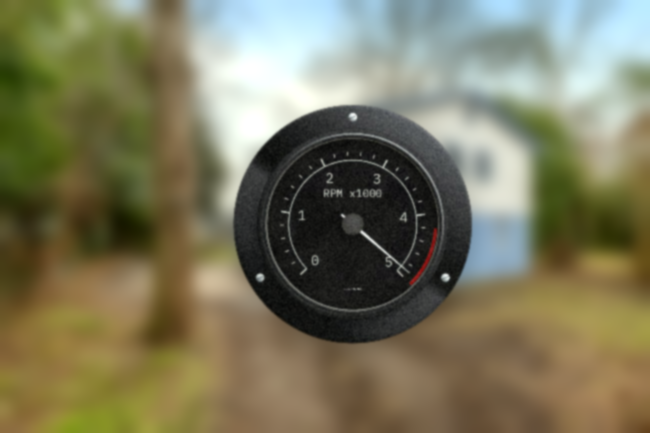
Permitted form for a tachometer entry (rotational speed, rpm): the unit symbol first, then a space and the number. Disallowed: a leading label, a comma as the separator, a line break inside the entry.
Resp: rpm 4900
